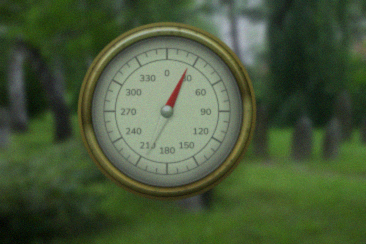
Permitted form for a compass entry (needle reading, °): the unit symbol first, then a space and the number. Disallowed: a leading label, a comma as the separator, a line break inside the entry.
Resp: ° 25
